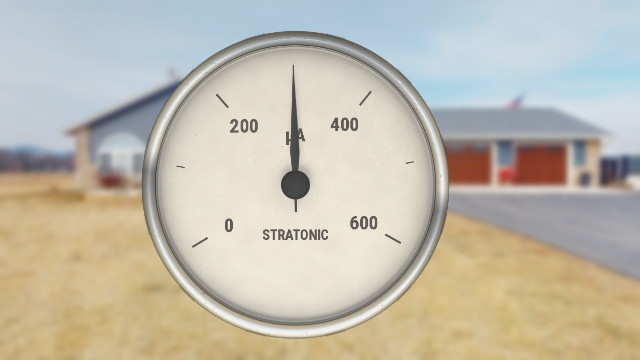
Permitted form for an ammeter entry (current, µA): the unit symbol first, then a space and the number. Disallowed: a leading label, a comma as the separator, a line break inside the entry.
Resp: µA 300
